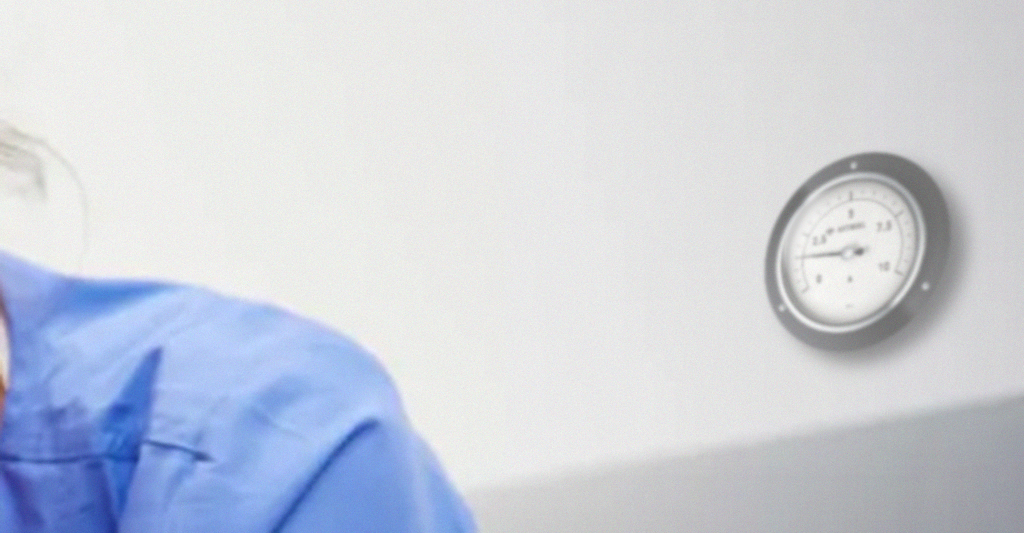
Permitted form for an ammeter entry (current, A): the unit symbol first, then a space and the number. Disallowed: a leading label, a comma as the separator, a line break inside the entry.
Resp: A 1.5
